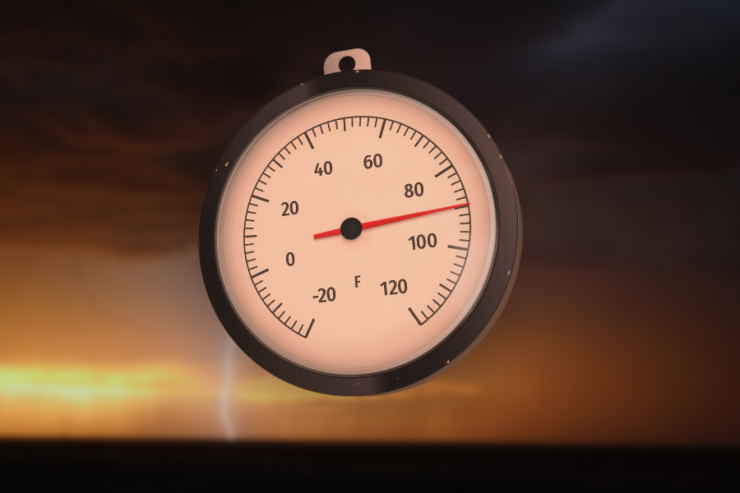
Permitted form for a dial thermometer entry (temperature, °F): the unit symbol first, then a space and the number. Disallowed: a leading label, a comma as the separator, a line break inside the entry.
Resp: °F 90
